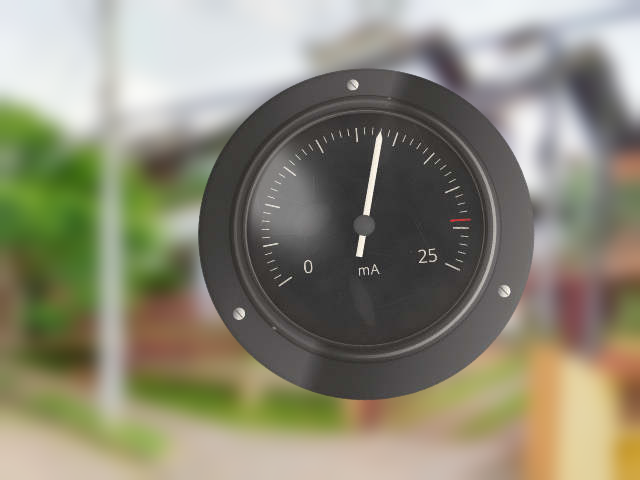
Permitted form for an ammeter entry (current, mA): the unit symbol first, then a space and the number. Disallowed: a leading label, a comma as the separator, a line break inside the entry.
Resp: mA 14
